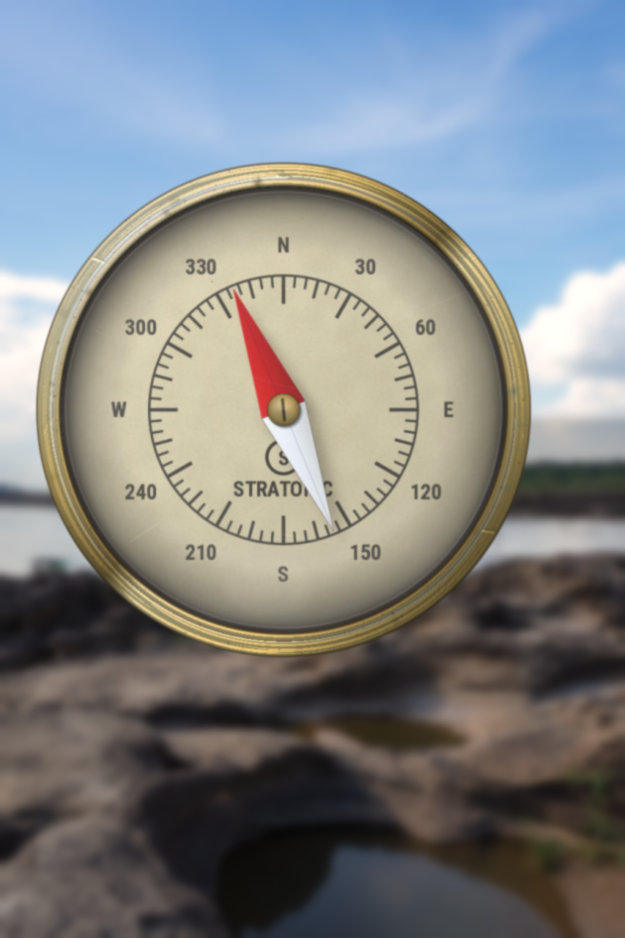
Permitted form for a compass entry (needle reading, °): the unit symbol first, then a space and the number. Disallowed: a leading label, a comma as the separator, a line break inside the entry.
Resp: ° 337.5
